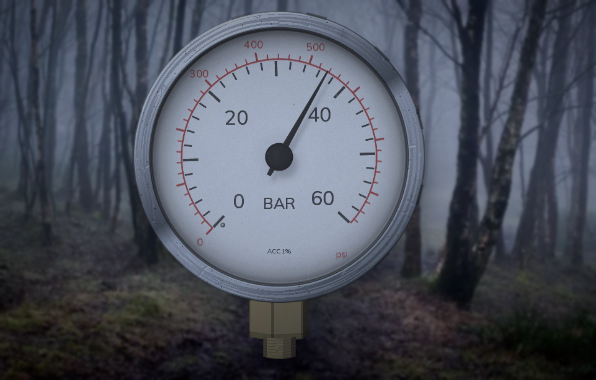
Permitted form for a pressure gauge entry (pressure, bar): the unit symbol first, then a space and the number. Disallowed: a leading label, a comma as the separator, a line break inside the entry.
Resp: bar 37
